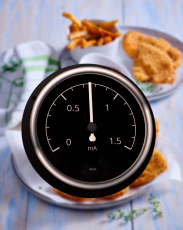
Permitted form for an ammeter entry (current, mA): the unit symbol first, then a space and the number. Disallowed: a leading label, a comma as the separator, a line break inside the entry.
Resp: mA 0.75
